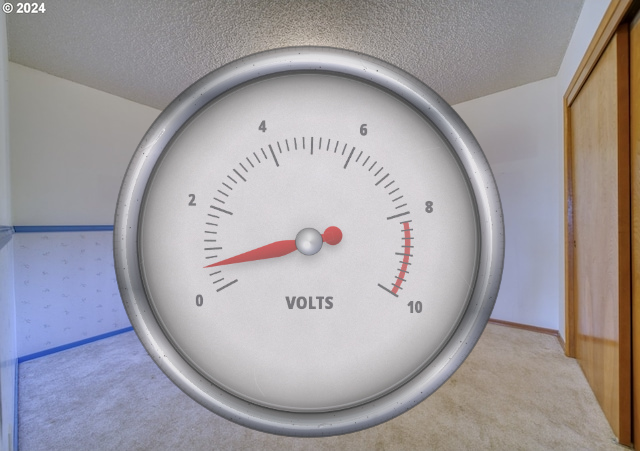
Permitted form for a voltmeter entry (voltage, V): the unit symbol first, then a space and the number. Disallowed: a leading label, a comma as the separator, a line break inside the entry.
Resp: V 0.6
